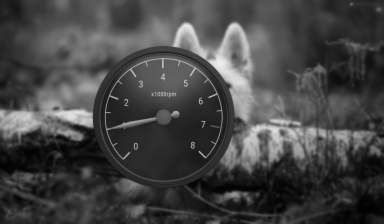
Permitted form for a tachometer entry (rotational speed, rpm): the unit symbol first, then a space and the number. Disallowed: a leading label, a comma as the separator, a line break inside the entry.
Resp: rpm 1000
